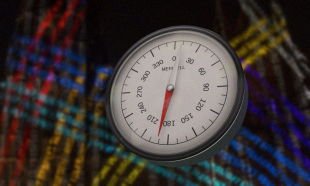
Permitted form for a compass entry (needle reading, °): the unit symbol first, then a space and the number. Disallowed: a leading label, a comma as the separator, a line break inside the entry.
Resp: ° 190
